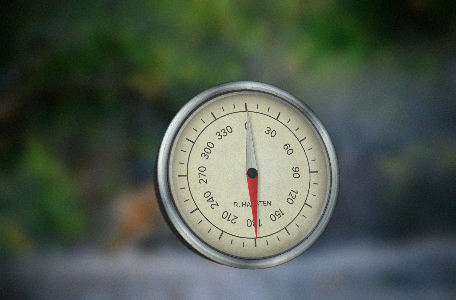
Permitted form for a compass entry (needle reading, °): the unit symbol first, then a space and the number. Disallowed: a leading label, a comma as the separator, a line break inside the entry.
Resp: ° 180
